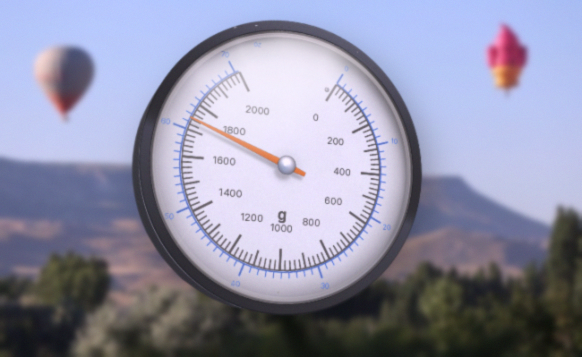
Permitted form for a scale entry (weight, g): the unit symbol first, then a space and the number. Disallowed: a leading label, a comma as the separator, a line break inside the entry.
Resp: g 1740
